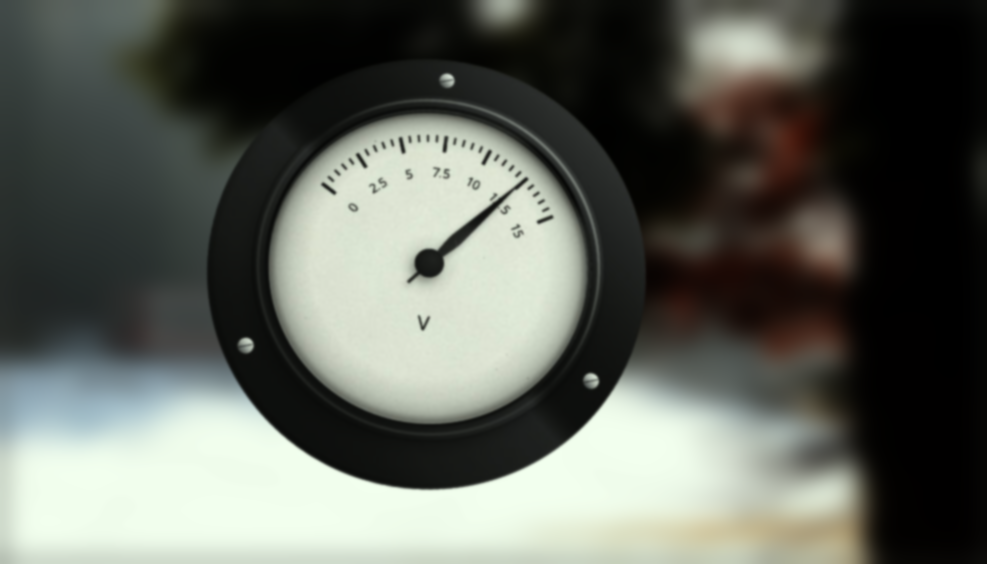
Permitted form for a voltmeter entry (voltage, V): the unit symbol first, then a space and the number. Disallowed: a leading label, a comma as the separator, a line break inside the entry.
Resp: V 12.5
